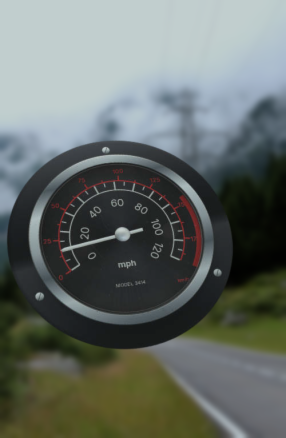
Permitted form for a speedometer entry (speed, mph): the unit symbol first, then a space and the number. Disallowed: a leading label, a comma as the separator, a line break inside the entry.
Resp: mph 10
